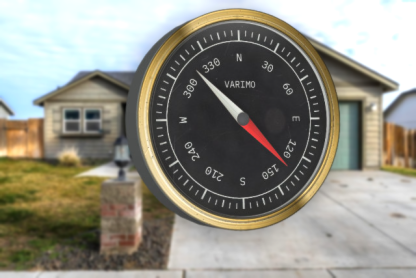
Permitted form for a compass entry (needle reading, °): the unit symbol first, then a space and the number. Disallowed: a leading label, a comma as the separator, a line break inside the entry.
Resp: ° 135
